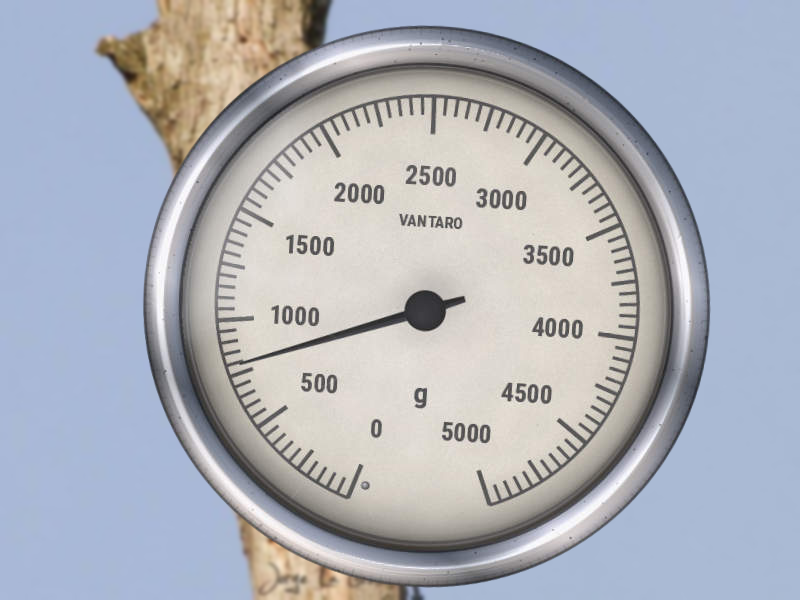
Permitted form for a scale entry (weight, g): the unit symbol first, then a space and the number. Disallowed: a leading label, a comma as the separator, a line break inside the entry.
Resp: g 800
